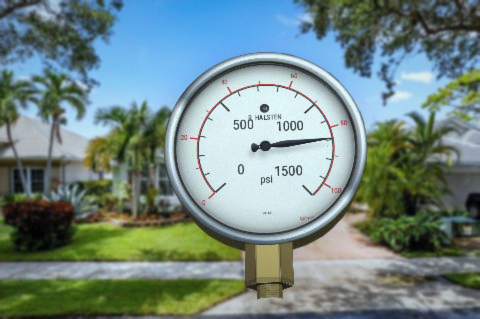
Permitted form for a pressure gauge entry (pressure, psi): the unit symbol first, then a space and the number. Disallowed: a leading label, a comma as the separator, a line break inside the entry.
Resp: psi 1200
